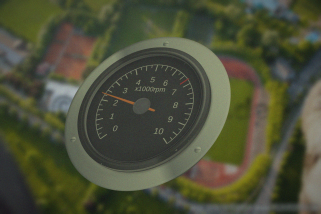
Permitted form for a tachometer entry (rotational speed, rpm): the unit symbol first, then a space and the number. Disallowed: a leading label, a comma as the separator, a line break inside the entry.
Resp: rpm 2250
